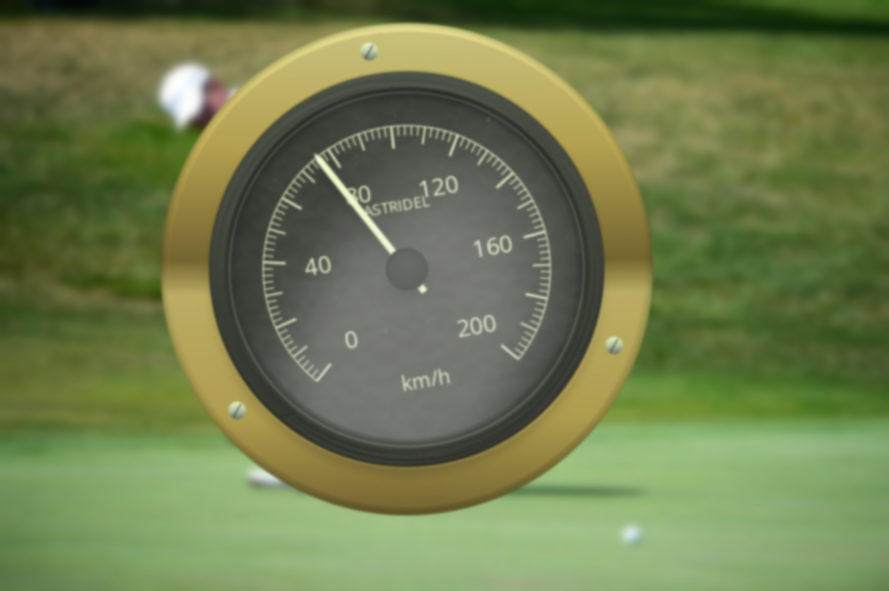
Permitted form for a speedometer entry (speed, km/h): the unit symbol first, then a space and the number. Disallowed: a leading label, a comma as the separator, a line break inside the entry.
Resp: km/h 76
